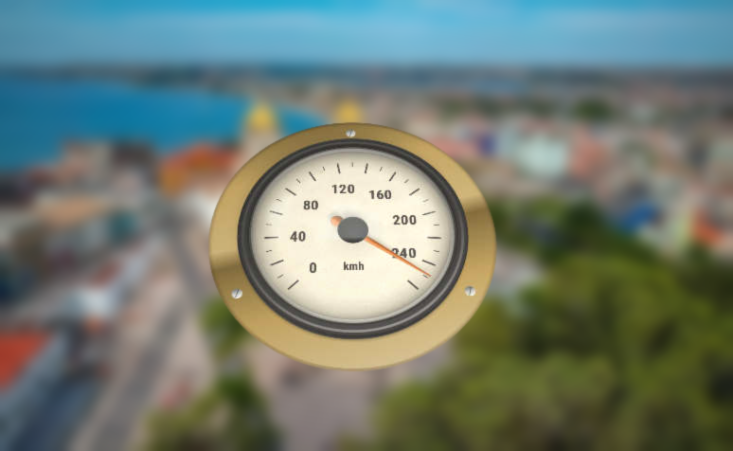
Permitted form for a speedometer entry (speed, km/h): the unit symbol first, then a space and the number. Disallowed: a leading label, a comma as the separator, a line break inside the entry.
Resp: km/h 250
